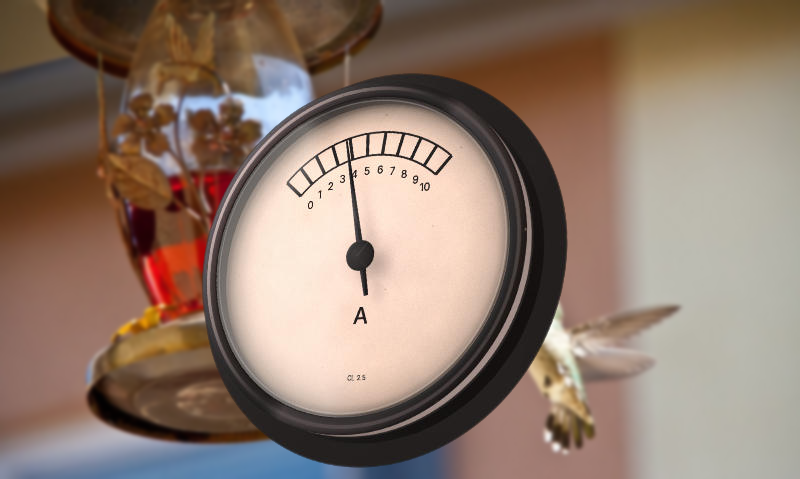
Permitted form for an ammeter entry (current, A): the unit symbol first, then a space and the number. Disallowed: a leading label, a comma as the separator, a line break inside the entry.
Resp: A 4
